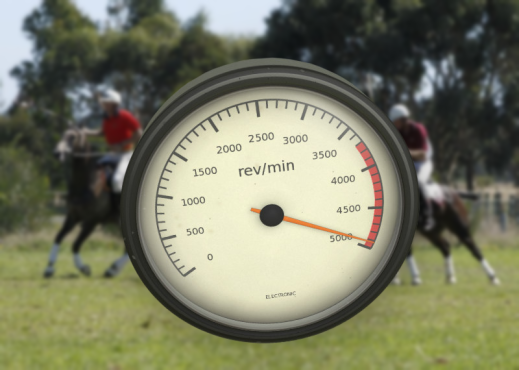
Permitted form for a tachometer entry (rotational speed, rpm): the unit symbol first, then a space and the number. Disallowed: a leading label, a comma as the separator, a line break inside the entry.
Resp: rpm 4900
